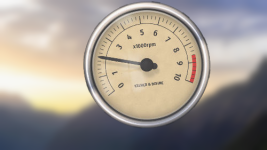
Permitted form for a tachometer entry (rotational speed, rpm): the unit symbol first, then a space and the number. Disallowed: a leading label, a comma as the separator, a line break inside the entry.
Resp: rpm 2000
